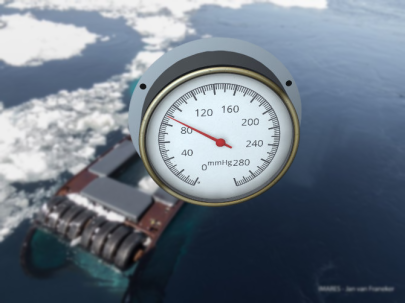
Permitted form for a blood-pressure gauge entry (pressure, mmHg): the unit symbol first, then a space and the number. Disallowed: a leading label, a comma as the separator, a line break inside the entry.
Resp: mmHg 90
